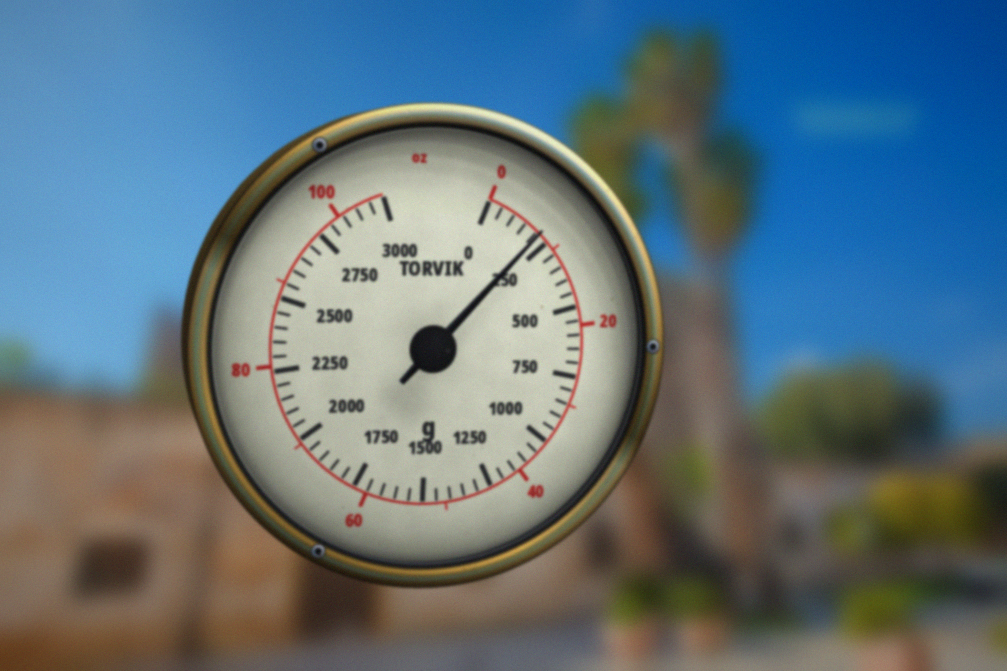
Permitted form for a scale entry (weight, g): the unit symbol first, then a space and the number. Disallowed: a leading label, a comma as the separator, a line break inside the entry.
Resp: g 200
